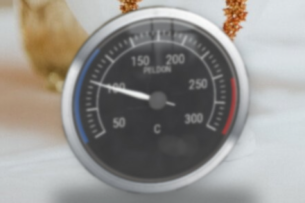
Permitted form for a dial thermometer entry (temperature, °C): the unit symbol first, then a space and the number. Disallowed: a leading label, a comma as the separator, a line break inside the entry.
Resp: °C 100
